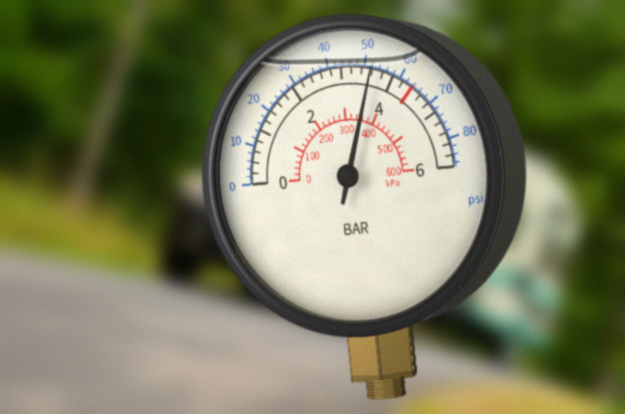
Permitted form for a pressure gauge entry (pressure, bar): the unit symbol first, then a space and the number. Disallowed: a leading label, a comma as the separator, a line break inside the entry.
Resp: bar 3.6
